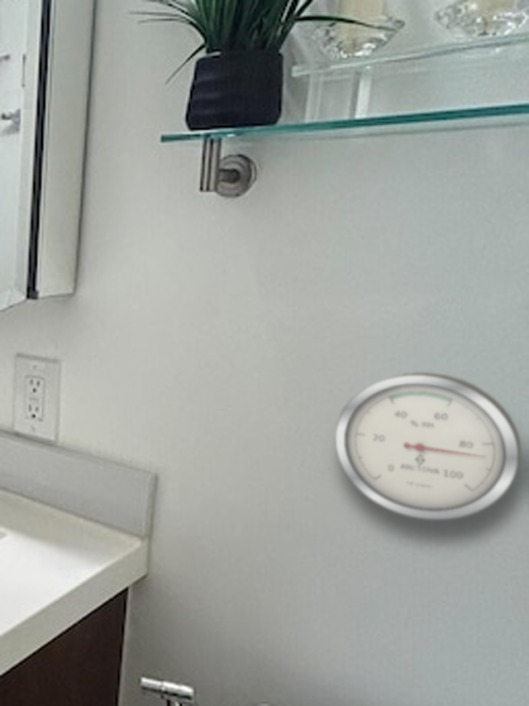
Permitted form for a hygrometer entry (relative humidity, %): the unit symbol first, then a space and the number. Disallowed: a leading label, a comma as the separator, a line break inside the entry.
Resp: % 85
